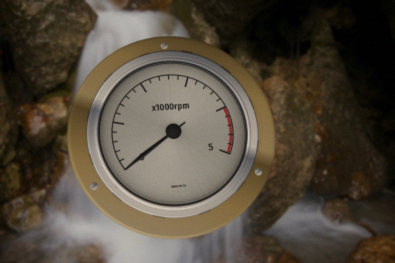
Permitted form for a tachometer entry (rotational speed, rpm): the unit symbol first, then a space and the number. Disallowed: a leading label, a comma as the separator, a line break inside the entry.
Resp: rpm 0
